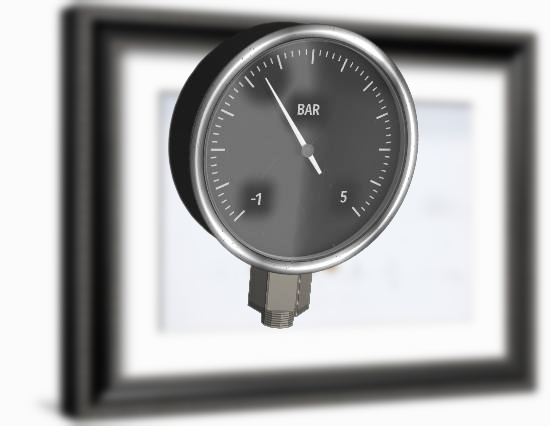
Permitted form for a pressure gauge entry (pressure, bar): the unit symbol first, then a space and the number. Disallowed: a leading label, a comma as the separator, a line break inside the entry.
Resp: bar 1.2
